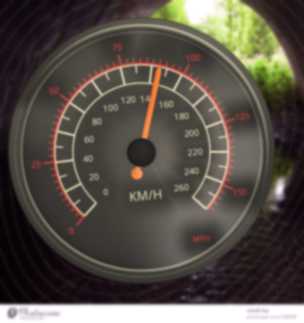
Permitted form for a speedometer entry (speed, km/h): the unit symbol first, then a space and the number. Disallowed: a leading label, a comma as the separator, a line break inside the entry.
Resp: km/h 145
